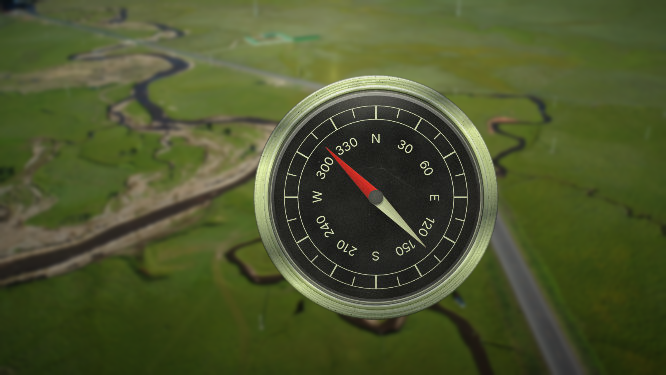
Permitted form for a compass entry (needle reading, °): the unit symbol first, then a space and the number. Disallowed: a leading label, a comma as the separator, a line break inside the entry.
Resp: ° 315
